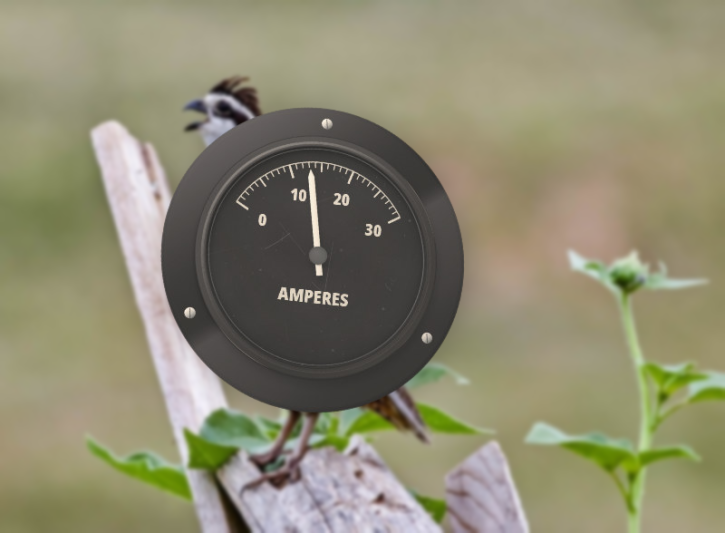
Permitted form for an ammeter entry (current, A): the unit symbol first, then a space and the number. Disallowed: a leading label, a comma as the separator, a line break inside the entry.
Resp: A 13
